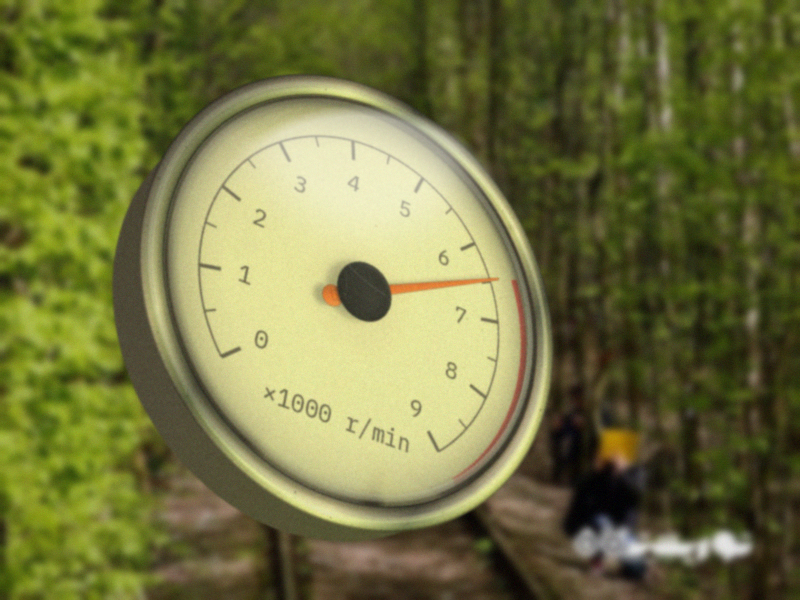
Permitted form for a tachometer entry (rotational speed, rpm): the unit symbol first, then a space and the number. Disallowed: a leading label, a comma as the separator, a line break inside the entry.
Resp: rpm 6500
